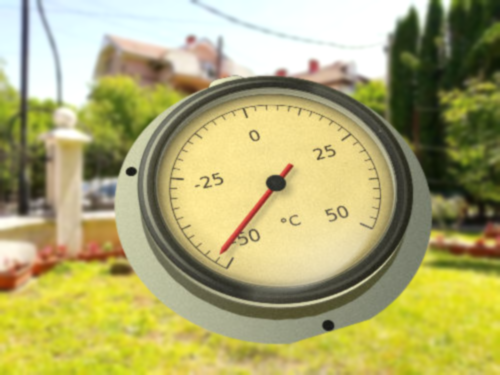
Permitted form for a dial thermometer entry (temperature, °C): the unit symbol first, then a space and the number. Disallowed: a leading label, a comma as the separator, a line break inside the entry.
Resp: °C -47.5
